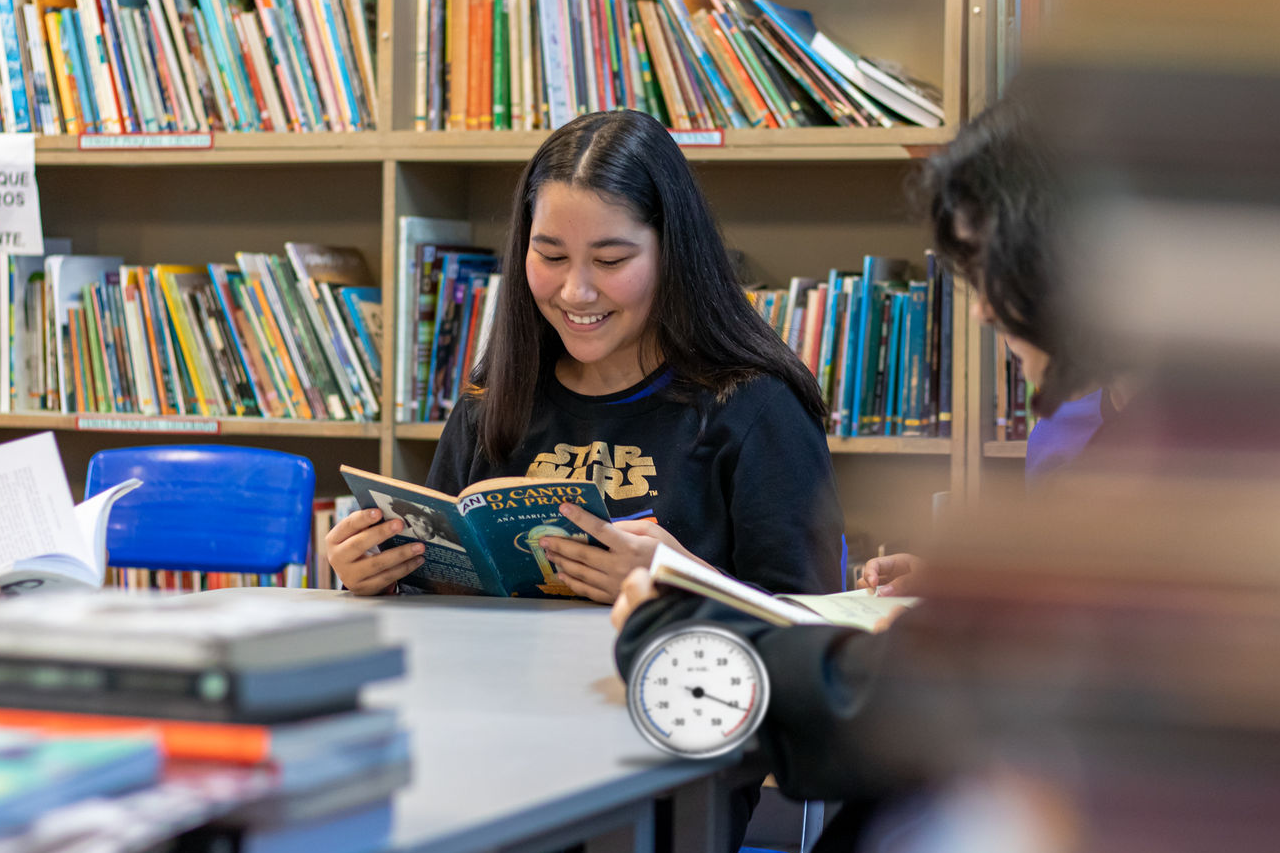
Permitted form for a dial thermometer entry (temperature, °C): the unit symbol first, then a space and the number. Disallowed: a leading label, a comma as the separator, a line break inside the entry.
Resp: °C 40
